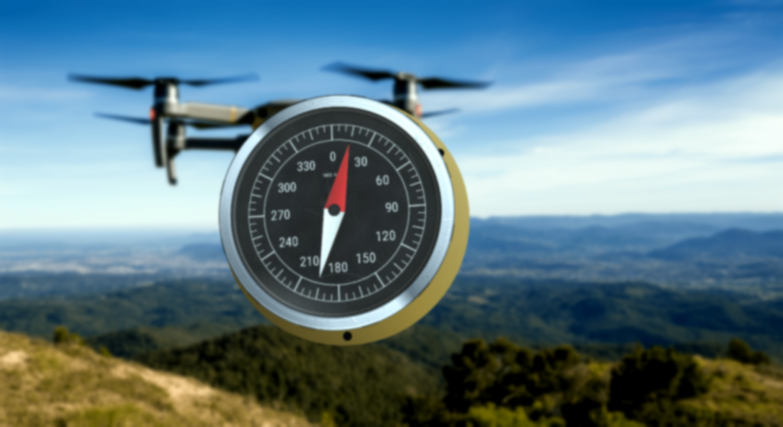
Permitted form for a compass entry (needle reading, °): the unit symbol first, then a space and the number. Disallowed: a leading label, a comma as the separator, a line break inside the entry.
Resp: ° 15
